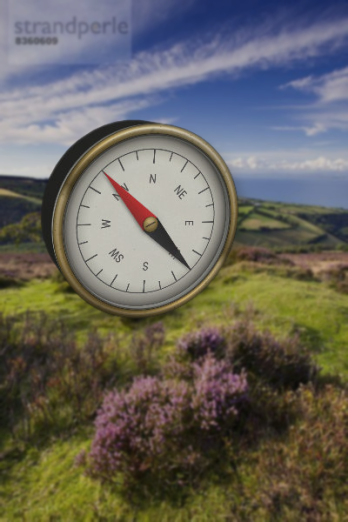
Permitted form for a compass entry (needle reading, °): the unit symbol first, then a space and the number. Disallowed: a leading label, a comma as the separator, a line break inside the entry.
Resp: ° 315
